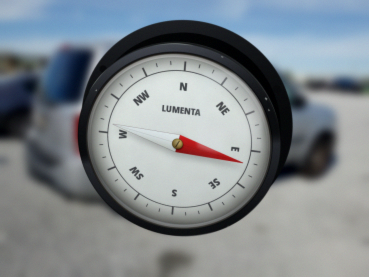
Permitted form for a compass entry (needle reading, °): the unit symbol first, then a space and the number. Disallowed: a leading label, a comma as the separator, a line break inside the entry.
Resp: ° 100
